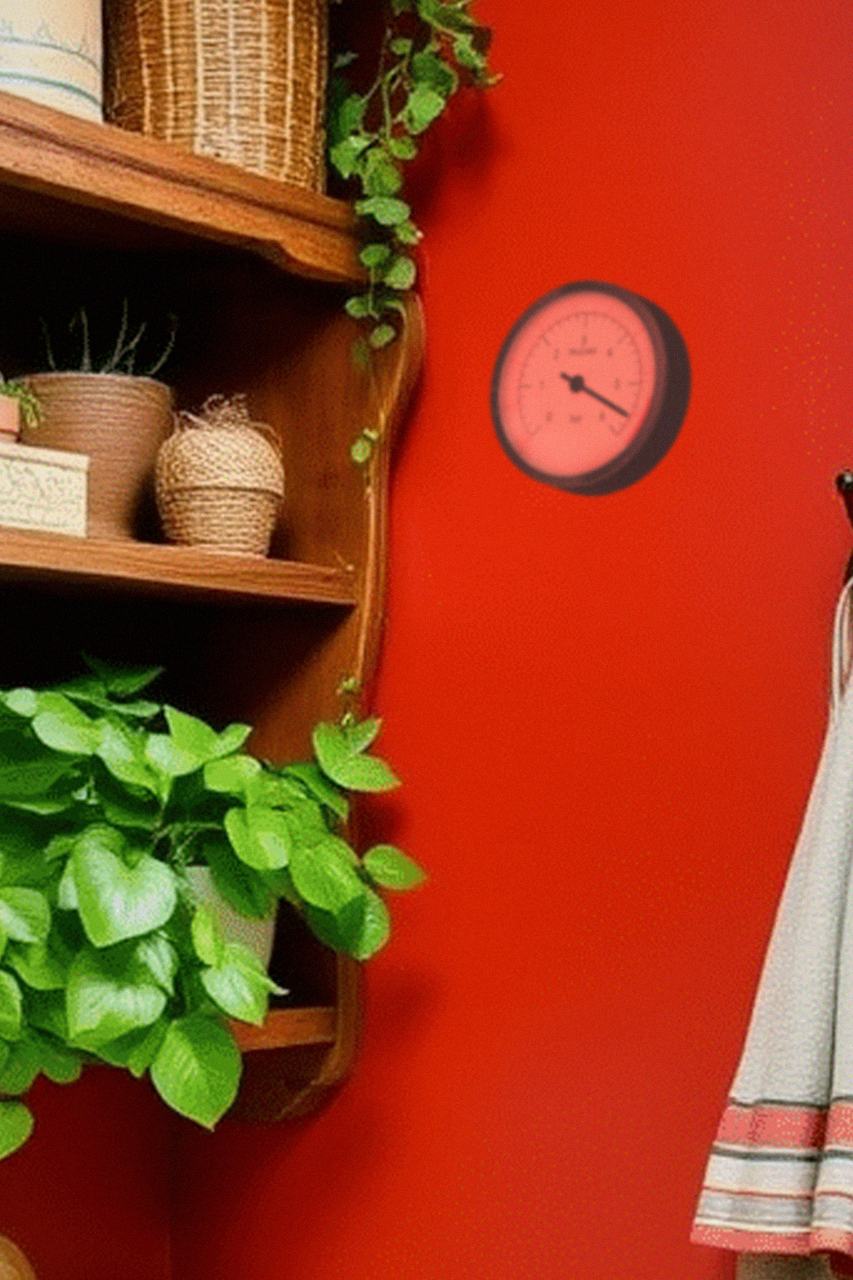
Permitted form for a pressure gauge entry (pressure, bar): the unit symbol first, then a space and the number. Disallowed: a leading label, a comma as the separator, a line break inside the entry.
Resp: bar 5.6
